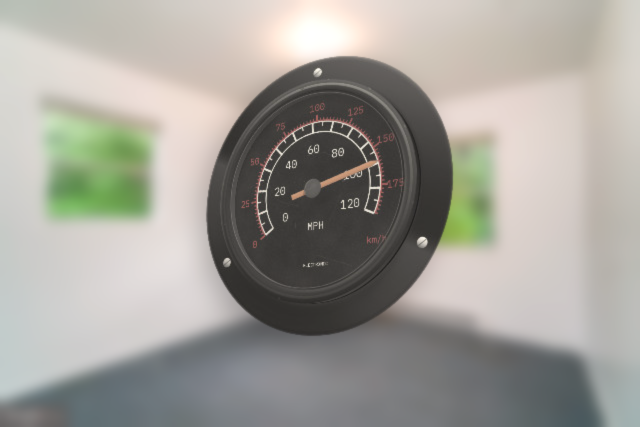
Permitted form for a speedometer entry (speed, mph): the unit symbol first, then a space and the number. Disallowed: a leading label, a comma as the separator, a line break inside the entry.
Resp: mph 100
